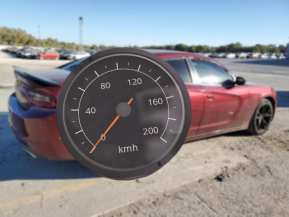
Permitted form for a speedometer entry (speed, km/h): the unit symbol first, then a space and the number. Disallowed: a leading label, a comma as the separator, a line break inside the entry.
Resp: km/h 0
